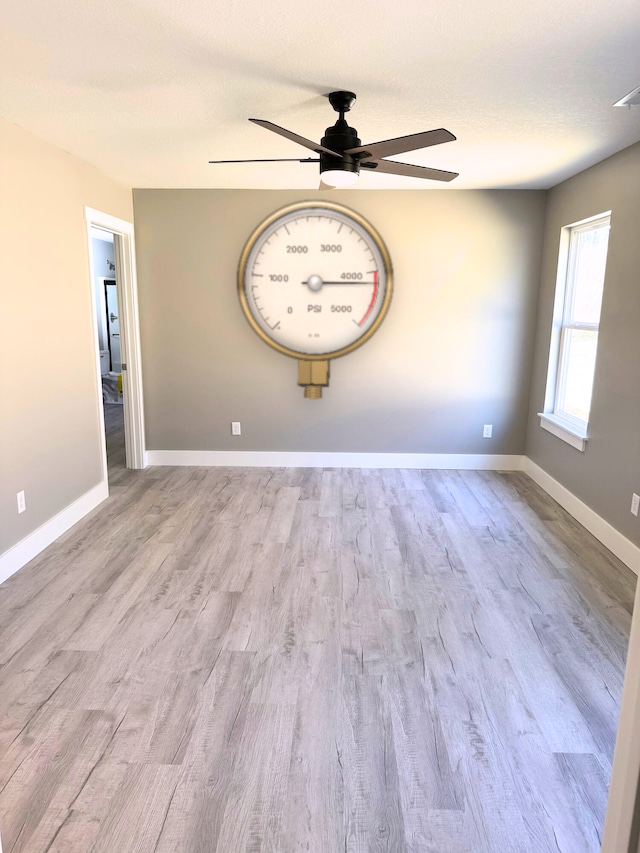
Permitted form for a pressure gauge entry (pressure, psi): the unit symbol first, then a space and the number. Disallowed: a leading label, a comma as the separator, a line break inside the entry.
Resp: psi 4200
